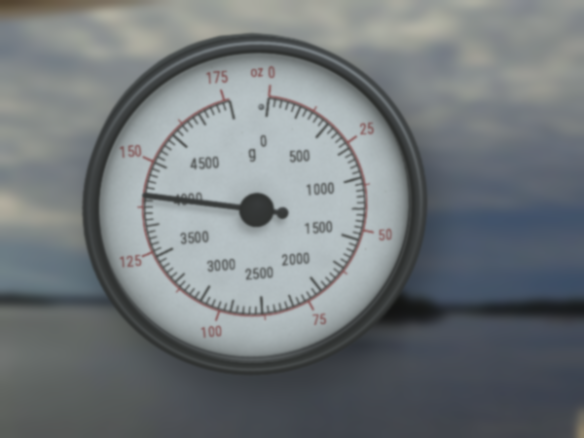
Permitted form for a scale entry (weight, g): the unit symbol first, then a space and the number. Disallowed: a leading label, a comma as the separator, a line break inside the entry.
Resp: g 4000
